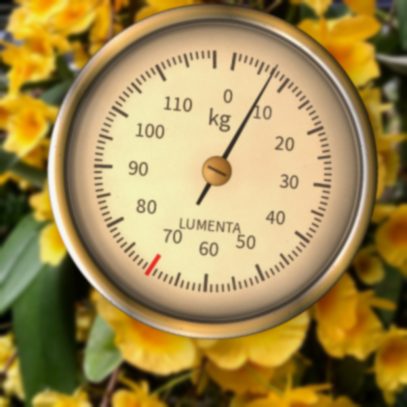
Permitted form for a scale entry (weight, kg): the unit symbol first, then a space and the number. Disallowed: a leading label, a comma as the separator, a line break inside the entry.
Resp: kg 7
